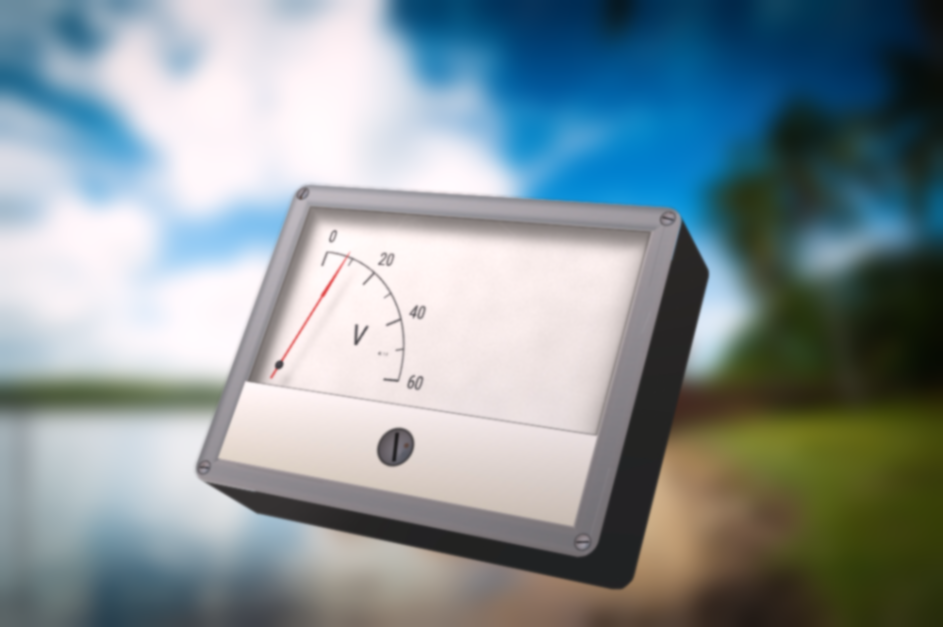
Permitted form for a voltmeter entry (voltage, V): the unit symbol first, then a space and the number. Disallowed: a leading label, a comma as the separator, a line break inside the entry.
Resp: V 10
